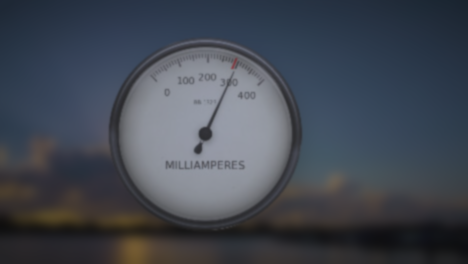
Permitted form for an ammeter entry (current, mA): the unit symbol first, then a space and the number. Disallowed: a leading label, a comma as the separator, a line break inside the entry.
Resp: mA 300
